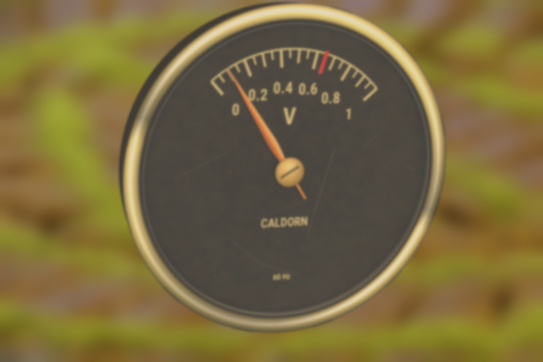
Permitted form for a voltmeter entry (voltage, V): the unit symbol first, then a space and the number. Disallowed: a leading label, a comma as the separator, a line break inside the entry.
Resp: V 0.1
